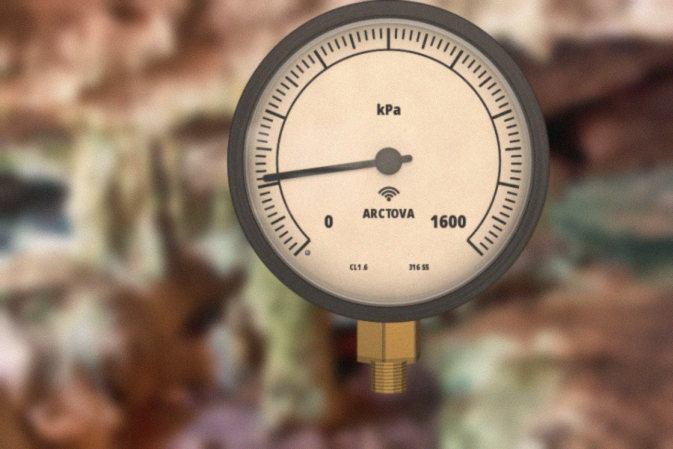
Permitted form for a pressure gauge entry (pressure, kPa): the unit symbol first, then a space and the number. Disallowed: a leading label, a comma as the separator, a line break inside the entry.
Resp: kPa 220
